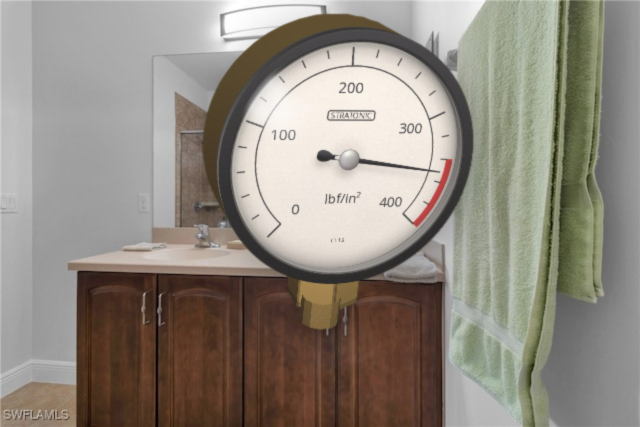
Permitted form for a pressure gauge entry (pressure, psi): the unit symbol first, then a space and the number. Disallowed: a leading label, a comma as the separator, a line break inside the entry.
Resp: psi 350
